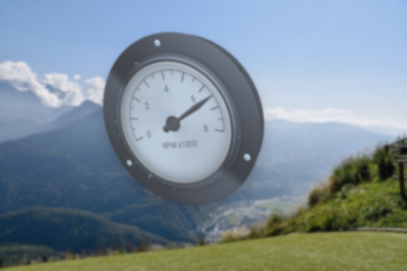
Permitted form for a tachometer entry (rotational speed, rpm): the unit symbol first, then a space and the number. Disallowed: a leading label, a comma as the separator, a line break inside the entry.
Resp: rpm 6500
